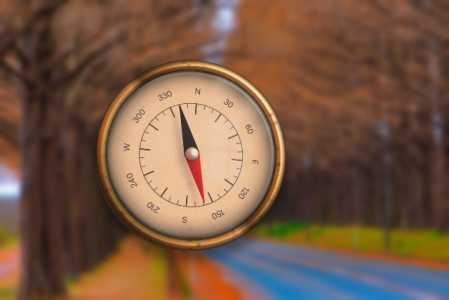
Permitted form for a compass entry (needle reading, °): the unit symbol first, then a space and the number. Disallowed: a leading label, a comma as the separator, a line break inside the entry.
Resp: ° 160
